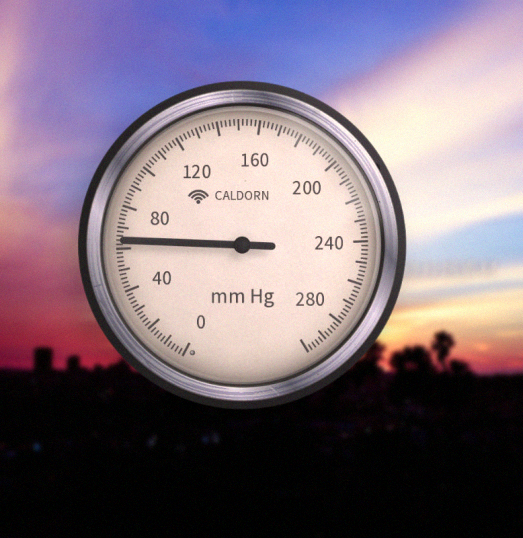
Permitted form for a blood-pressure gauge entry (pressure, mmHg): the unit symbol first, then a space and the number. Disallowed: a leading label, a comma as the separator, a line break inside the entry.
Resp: mmHg 64
